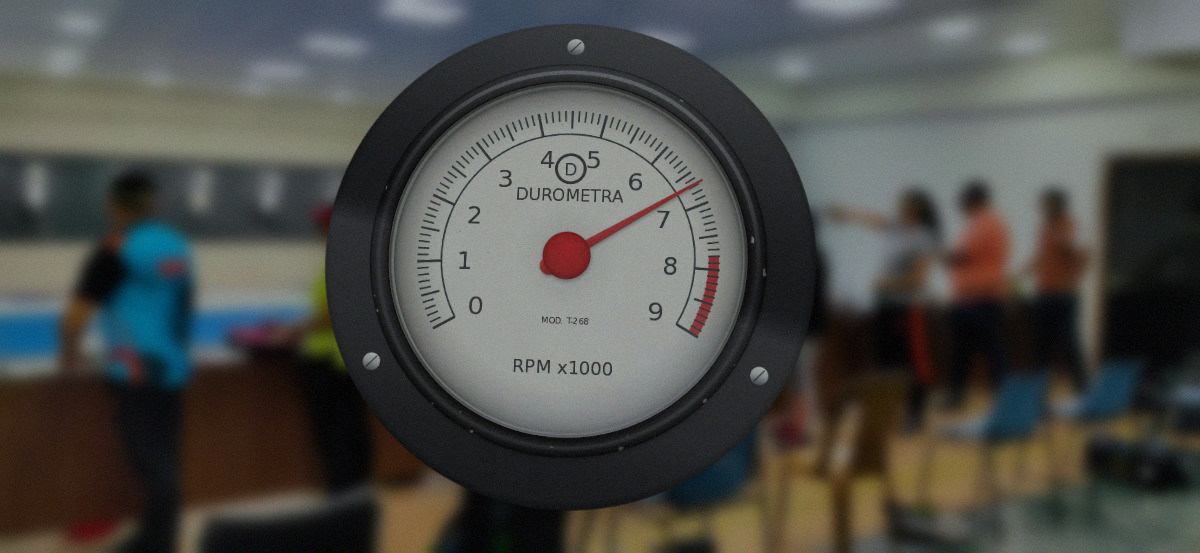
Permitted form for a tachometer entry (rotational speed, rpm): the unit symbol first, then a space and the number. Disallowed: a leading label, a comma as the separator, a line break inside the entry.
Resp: rpm 6700
